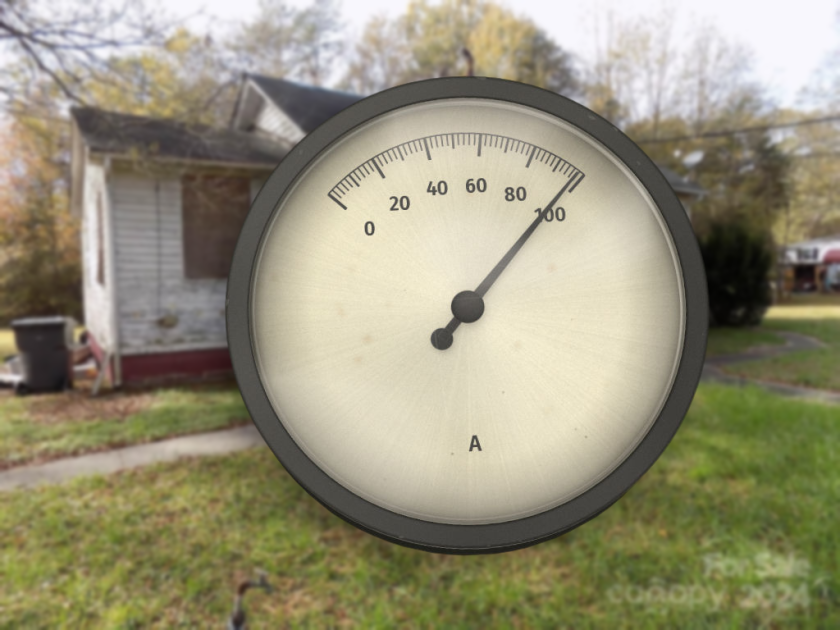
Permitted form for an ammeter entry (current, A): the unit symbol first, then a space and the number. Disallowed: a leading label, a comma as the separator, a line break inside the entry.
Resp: A 98
